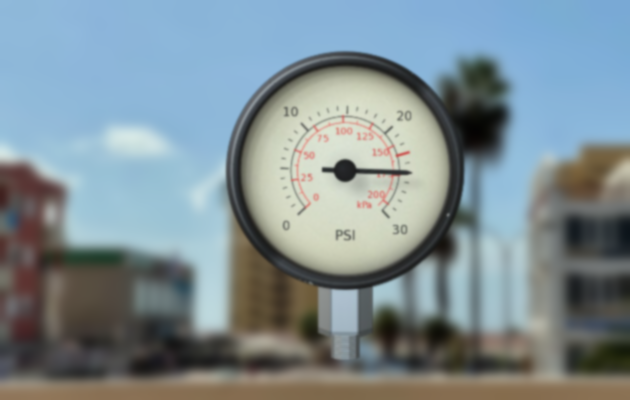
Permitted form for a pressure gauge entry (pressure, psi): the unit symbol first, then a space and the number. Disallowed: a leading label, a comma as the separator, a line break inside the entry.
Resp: psi 25
